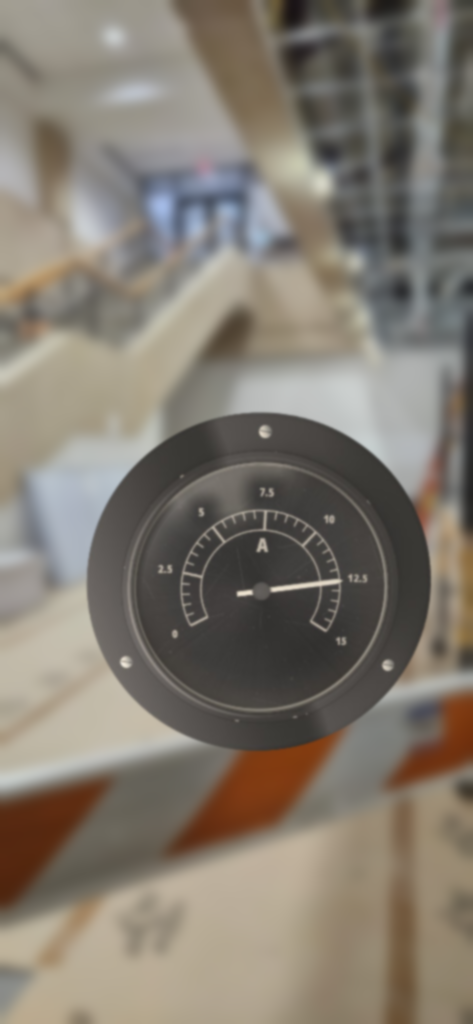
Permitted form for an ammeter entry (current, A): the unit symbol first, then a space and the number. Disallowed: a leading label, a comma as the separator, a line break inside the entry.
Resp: A 12.5
